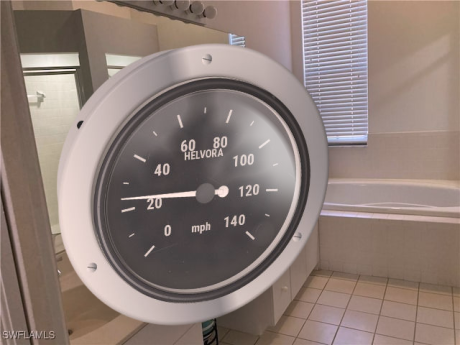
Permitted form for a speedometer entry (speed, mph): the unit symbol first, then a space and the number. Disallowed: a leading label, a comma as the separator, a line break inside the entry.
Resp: mph 25
